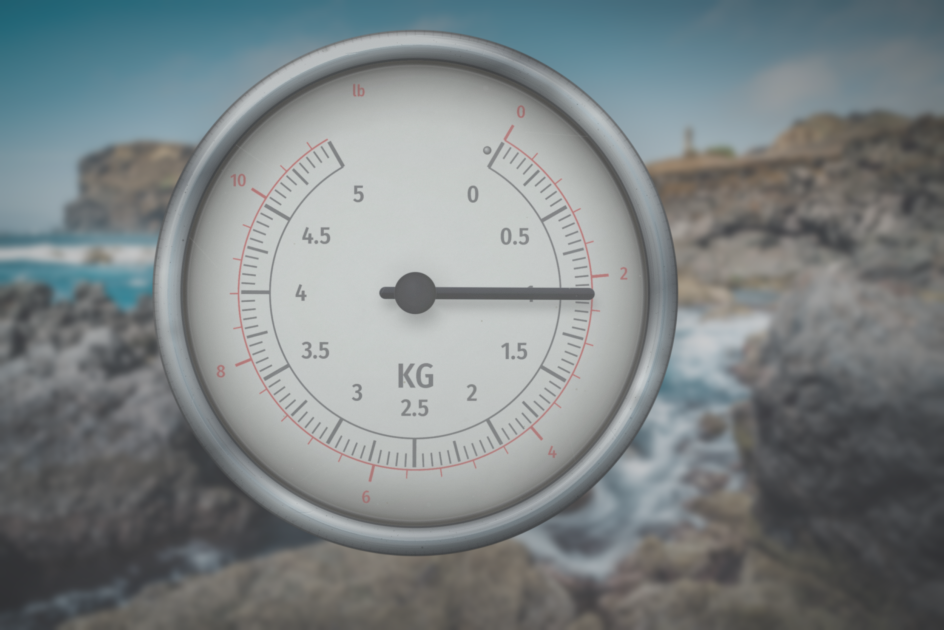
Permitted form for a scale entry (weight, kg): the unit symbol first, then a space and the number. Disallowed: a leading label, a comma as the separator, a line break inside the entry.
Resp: kg 1
